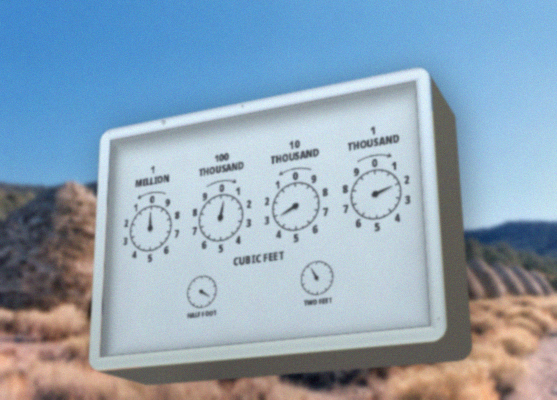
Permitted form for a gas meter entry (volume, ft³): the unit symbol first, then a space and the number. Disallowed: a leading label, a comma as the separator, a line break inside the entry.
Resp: ft³ 3200
